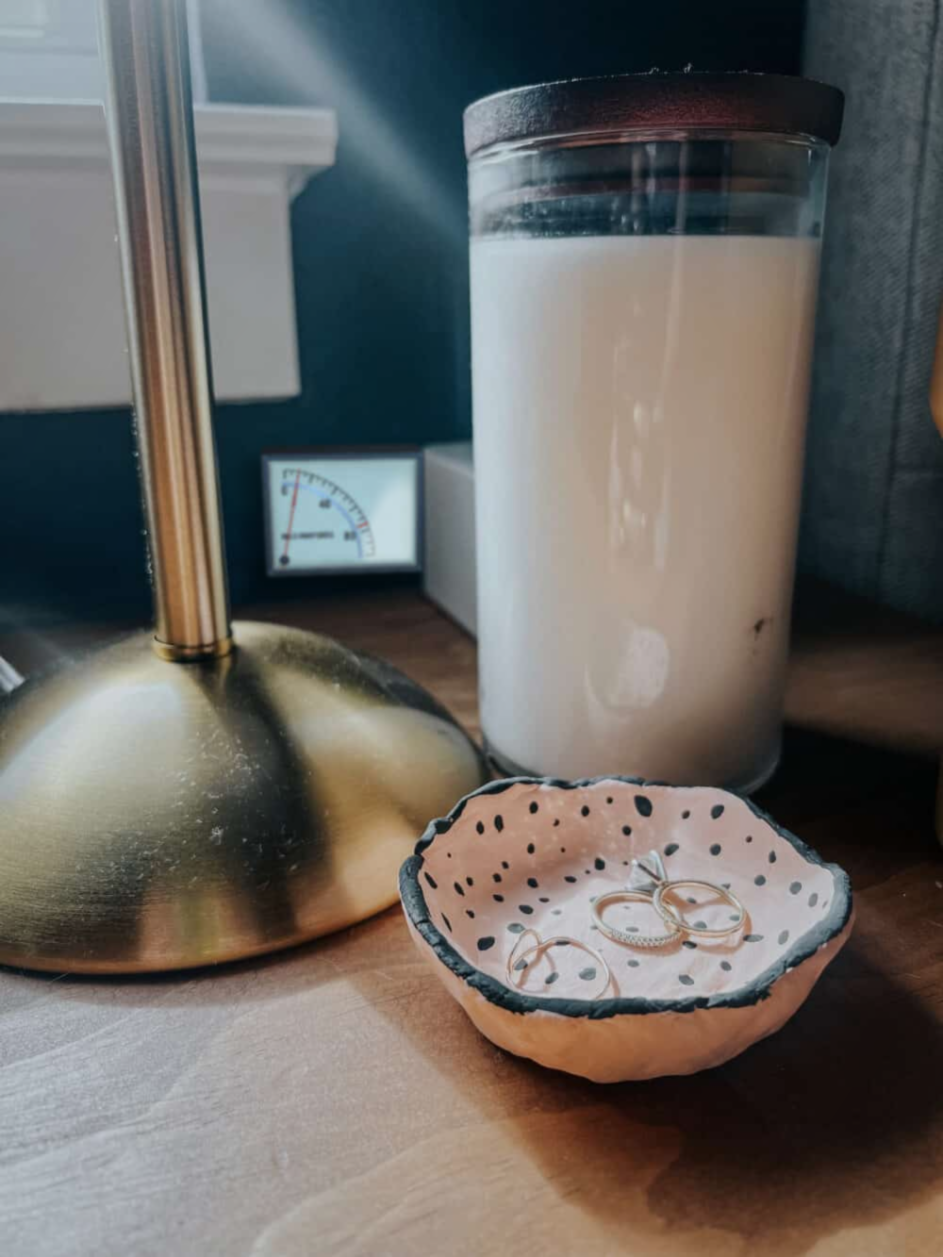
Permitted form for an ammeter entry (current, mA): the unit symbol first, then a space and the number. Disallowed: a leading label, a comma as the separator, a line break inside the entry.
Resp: mA 10
